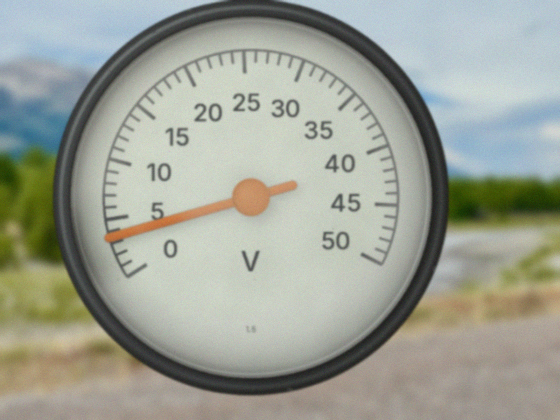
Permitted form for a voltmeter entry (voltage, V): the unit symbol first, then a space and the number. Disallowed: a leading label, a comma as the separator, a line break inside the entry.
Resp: V 3.5
